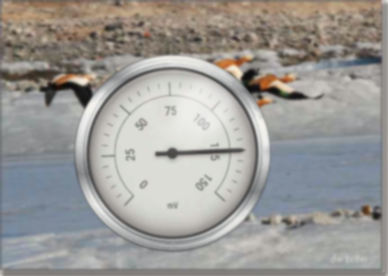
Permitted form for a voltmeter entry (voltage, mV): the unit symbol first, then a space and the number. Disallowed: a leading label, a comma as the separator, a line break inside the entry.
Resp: mV 125
